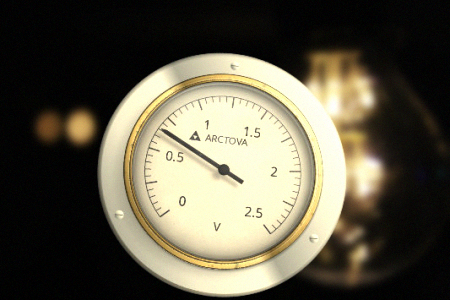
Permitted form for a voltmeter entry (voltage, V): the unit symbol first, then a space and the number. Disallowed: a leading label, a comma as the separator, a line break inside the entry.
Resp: V 0.65
